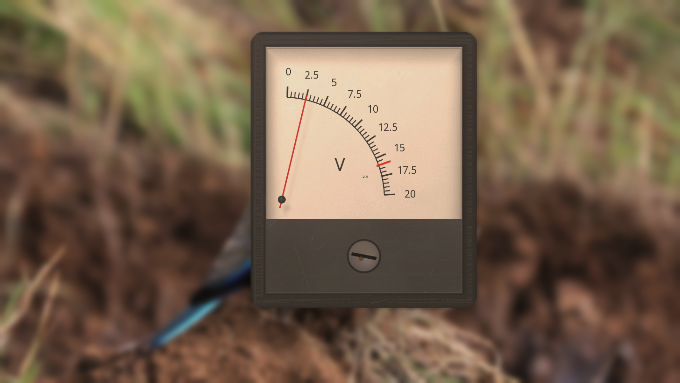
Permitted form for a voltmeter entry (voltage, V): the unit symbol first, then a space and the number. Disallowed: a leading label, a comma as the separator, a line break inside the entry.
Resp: V 2.5
